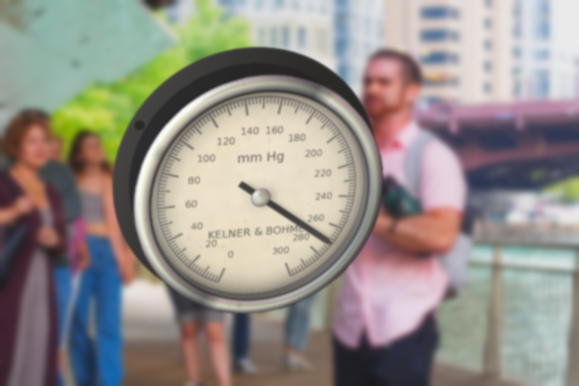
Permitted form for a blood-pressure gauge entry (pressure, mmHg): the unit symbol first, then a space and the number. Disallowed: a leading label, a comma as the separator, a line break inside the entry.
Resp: mmHg 270
